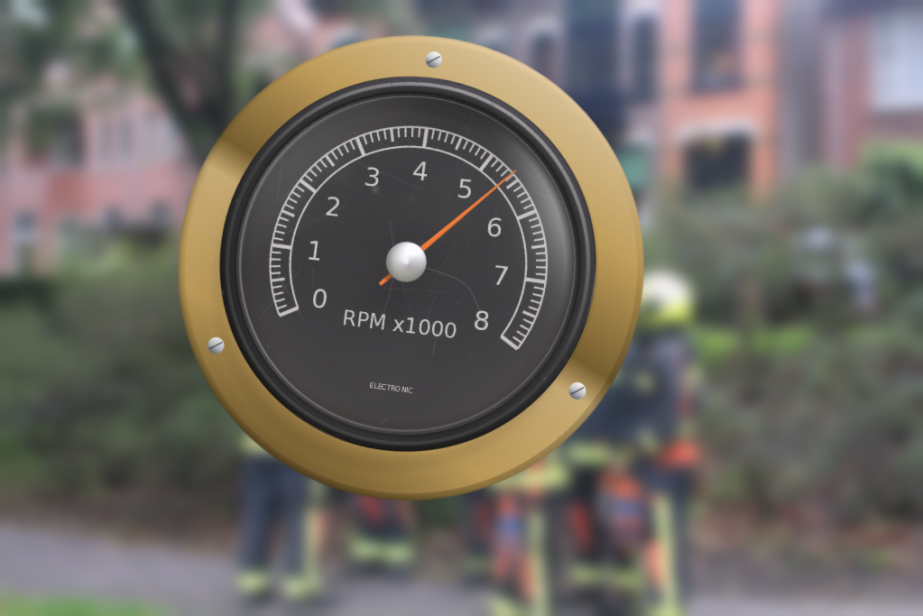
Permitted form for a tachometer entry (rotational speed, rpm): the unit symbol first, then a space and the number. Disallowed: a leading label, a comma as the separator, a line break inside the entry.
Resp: rpm 5400
